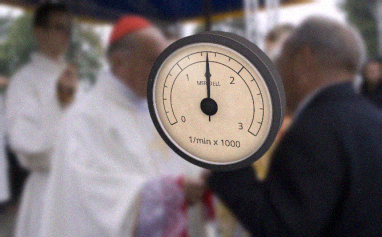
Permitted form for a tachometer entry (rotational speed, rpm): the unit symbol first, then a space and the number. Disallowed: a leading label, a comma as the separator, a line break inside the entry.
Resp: rpm 1500
